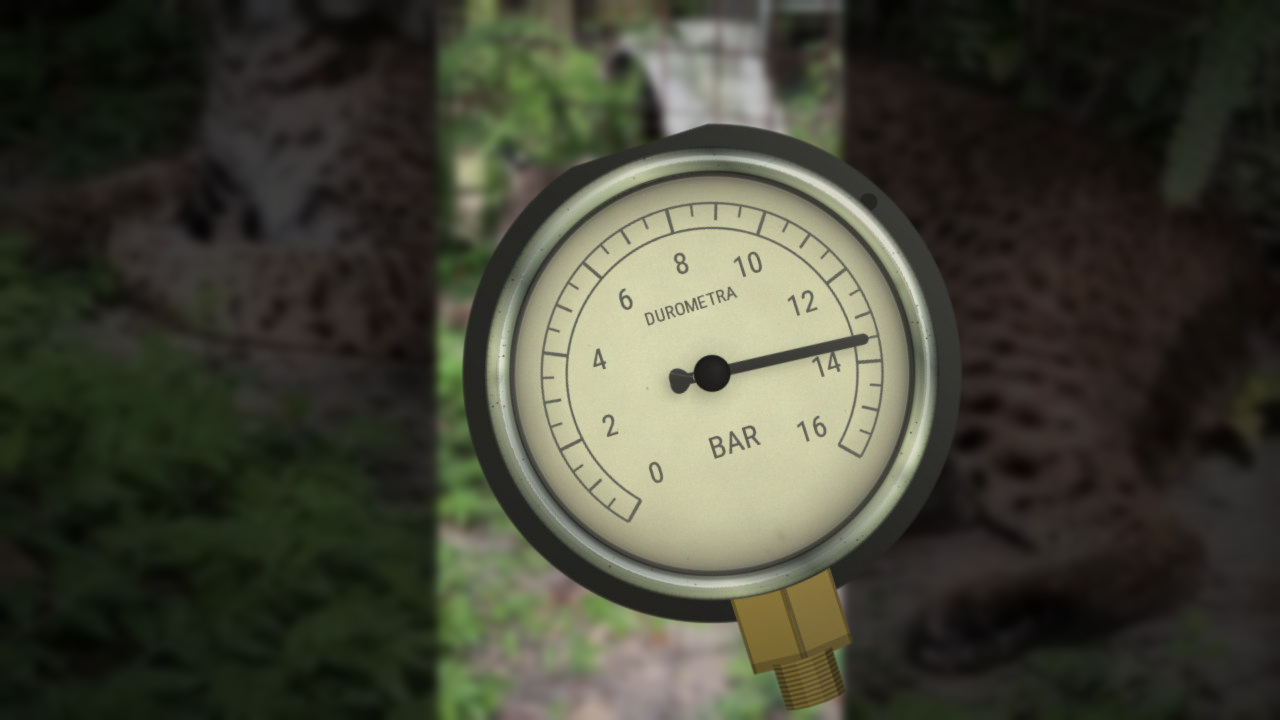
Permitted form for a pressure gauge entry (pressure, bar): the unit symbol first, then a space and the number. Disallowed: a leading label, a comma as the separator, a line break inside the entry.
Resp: bar 13.5
